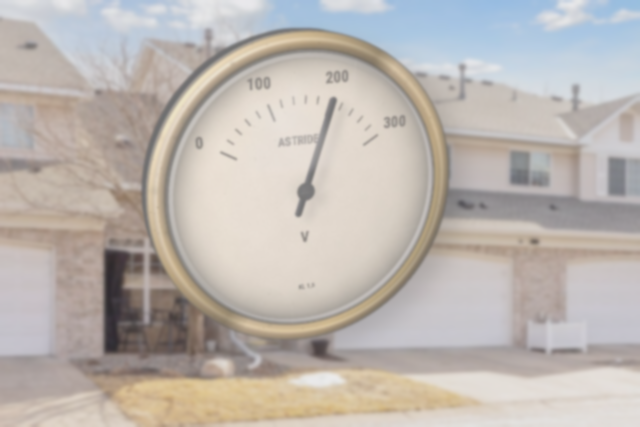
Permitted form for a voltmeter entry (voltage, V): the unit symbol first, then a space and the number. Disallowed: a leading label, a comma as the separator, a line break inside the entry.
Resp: V 200
